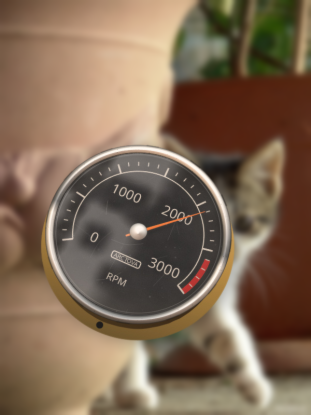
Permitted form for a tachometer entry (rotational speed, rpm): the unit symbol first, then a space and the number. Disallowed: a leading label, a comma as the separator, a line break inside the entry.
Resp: rpm 2100
